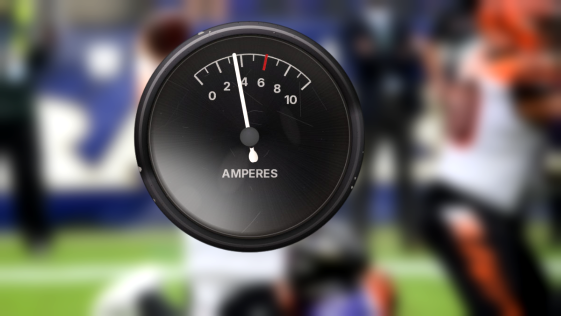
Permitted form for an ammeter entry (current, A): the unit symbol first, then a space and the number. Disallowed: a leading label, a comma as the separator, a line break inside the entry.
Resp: A 3.5
